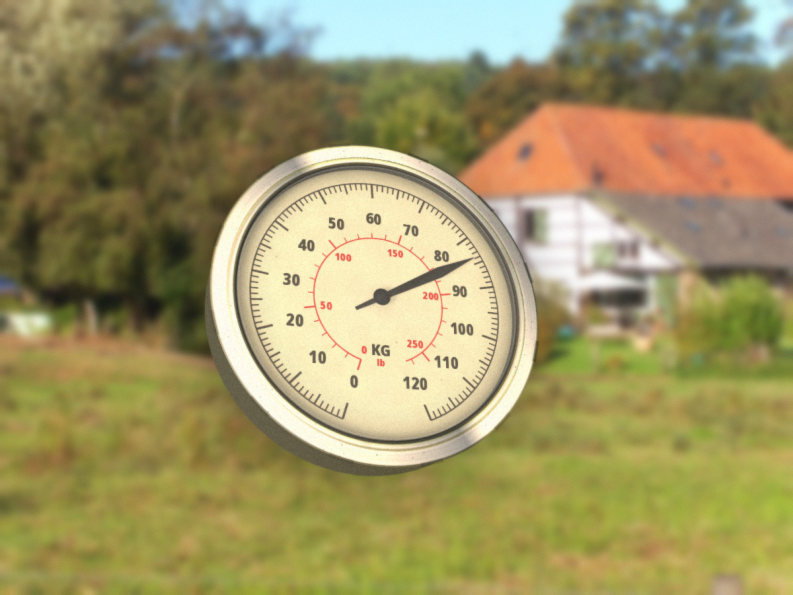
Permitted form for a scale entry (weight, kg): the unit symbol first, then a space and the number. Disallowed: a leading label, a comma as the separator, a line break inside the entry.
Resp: kg 84
